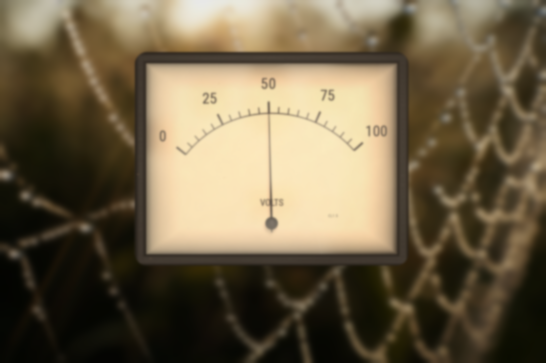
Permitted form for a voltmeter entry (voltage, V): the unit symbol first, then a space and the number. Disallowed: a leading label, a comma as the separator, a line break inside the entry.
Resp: V 50
